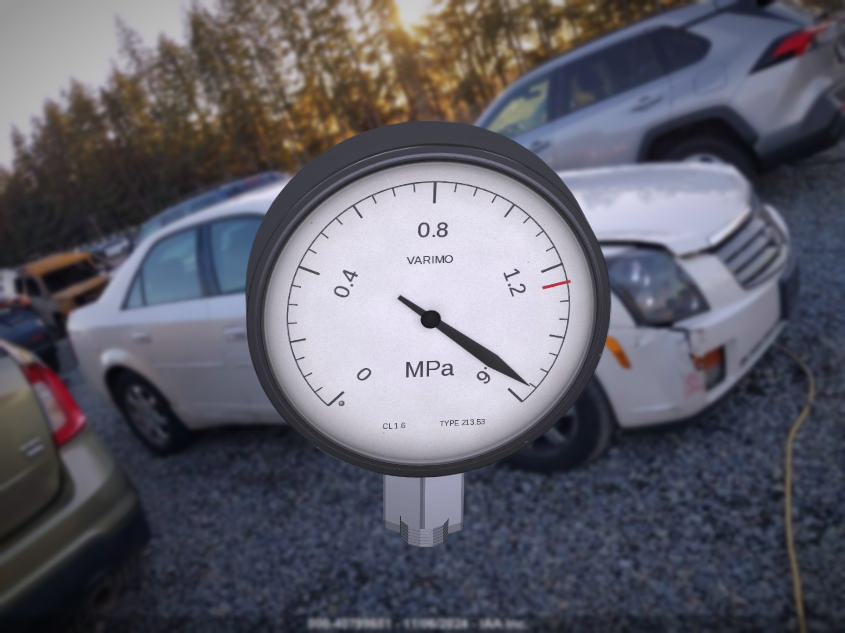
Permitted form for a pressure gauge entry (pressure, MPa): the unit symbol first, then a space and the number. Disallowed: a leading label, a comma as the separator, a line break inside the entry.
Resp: MPa 1.55
